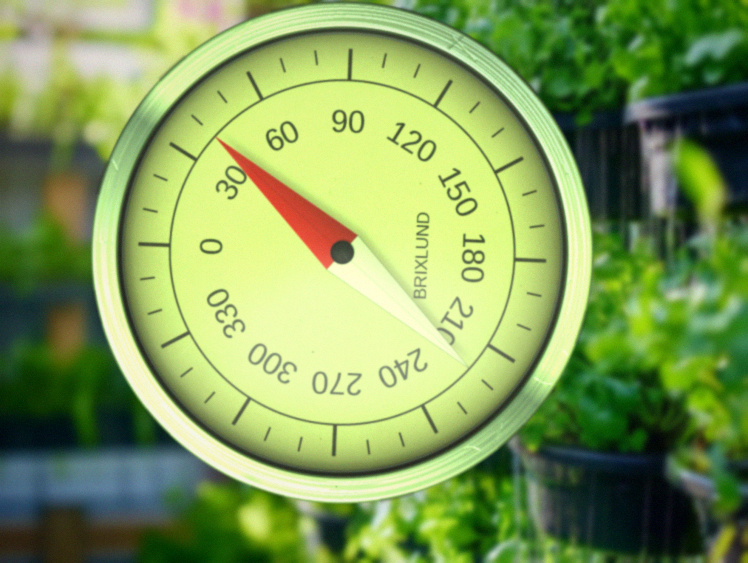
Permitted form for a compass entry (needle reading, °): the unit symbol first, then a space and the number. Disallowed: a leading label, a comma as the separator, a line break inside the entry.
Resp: ° 40
